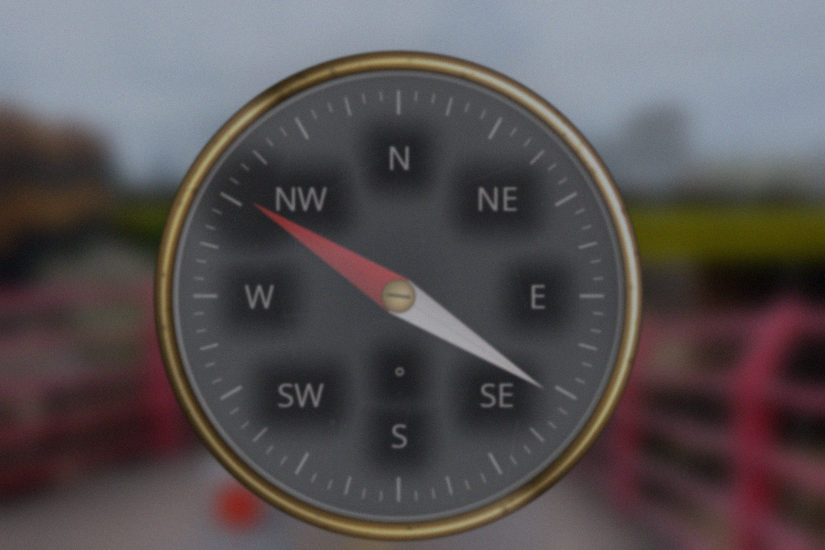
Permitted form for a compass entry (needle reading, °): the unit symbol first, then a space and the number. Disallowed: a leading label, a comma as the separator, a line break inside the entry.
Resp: ° 302.5
